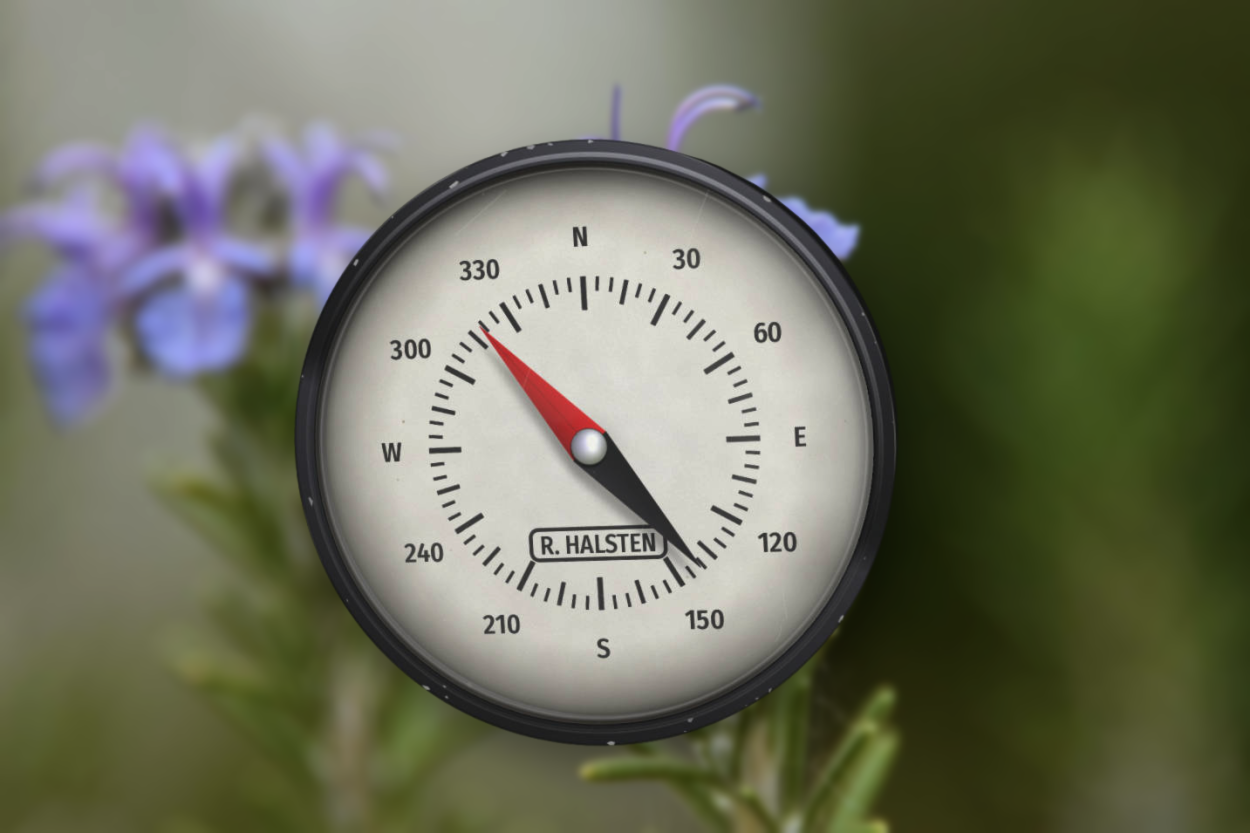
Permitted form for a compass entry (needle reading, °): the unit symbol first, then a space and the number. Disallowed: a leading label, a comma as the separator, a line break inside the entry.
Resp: ° 320
